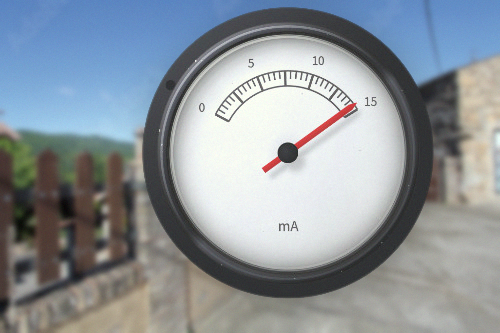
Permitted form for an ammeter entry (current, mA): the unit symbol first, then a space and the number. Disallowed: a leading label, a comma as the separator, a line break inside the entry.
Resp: mA 14.5
